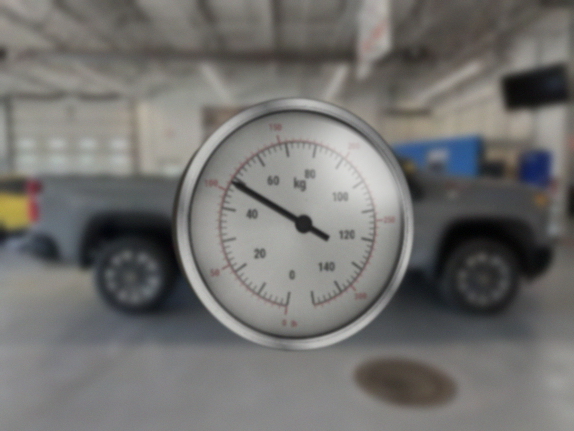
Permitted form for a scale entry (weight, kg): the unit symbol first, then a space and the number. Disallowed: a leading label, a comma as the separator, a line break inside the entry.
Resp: kg 48
